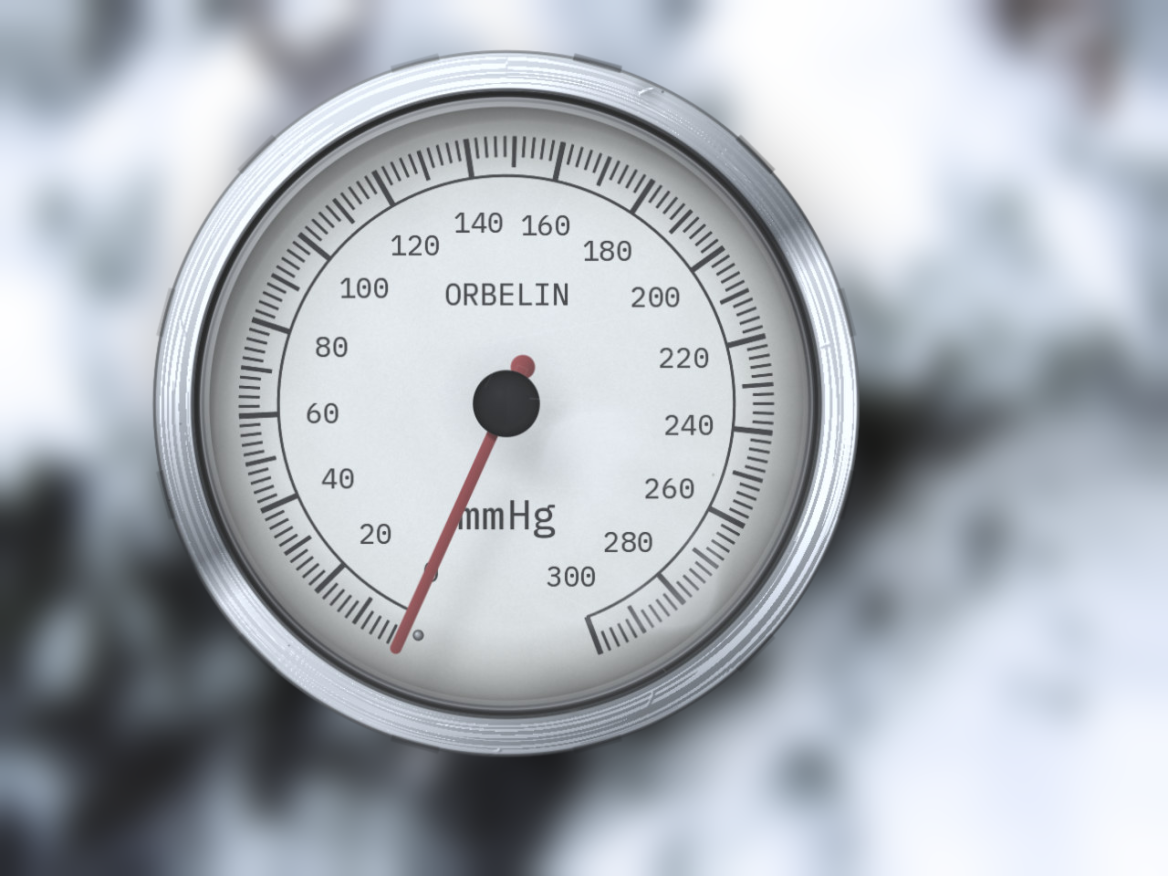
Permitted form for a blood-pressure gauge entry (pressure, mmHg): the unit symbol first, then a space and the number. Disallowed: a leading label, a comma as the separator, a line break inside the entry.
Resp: mmHg 0
